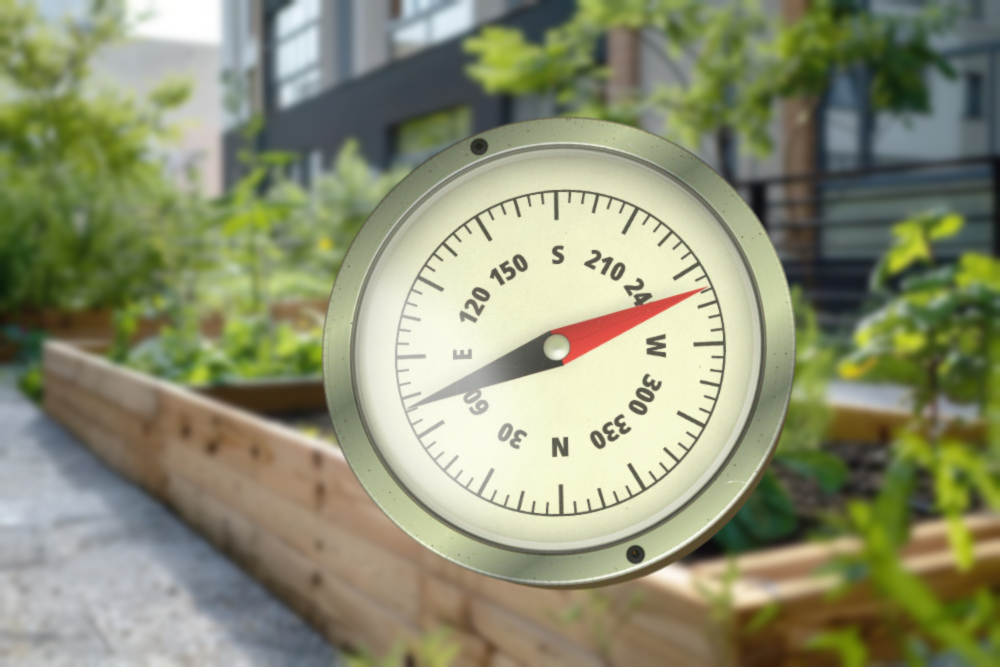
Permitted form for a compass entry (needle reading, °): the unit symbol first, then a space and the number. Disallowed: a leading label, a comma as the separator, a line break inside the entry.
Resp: ° 250
